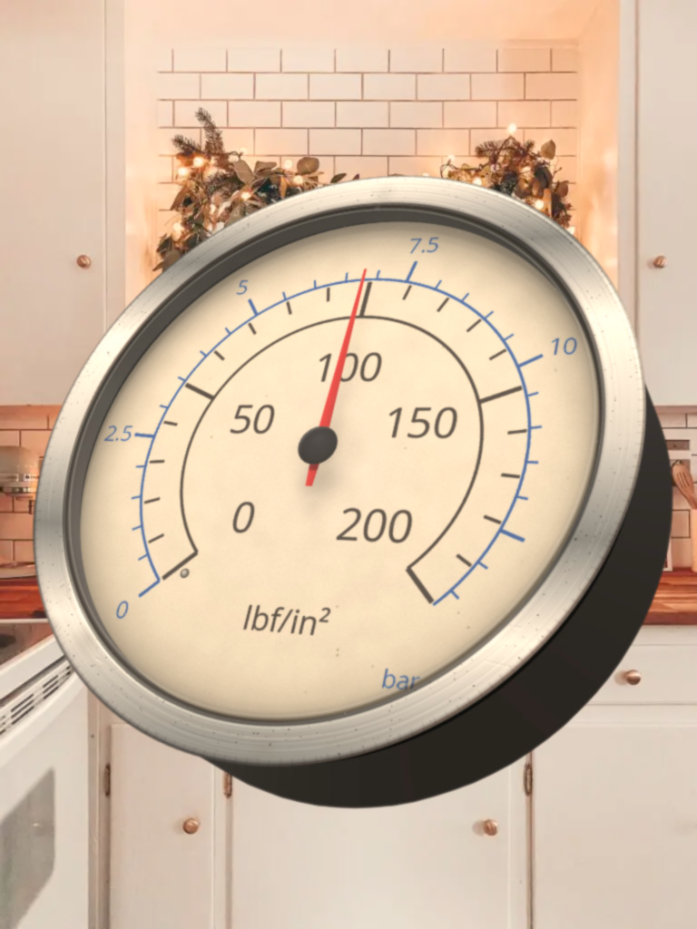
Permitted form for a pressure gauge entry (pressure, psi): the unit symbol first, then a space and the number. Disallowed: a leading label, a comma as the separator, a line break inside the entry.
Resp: psi 100
